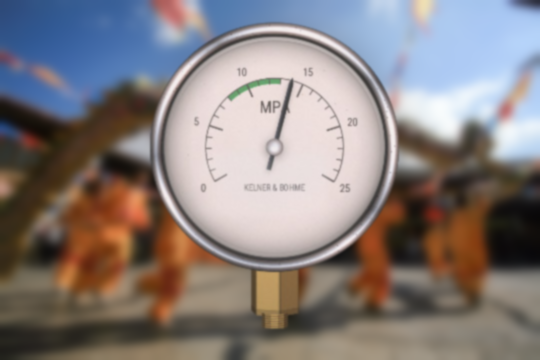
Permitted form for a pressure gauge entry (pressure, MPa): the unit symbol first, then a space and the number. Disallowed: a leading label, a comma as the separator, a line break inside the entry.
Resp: MPa 14
